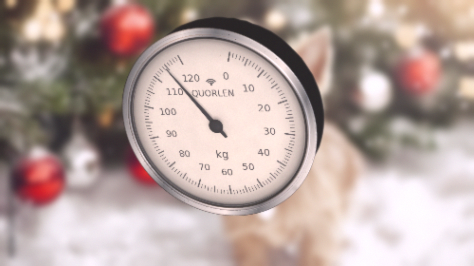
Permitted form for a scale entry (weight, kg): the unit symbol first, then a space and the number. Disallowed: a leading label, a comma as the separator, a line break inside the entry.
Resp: kg 115
